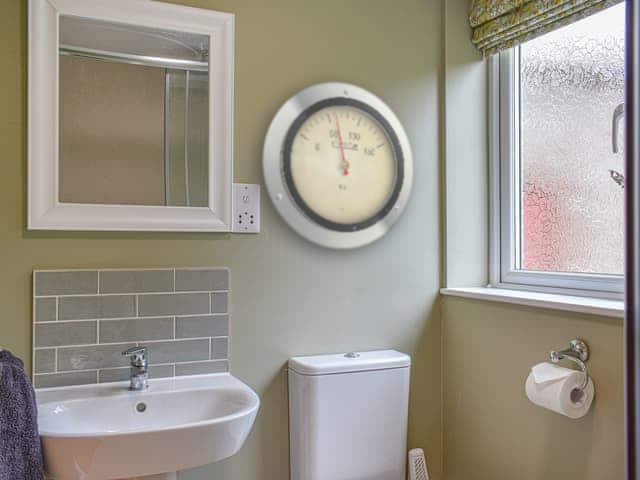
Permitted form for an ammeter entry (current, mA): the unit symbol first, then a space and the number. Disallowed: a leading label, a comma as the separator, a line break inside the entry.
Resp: mA 60
